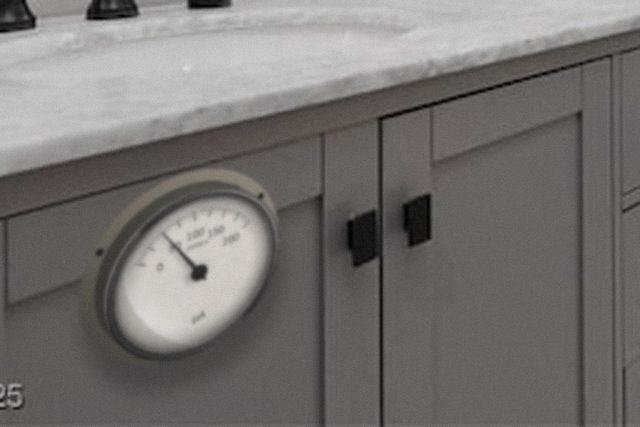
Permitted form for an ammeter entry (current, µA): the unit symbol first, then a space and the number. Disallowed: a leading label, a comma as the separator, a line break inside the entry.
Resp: µA 50
